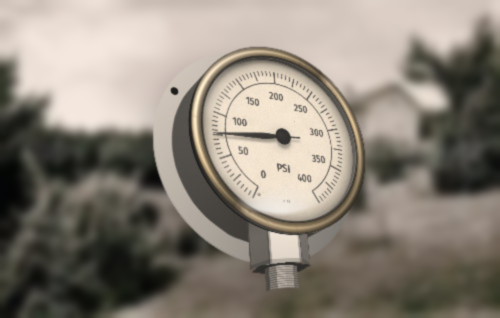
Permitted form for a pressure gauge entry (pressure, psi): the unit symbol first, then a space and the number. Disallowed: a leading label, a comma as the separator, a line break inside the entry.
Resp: psi 75
